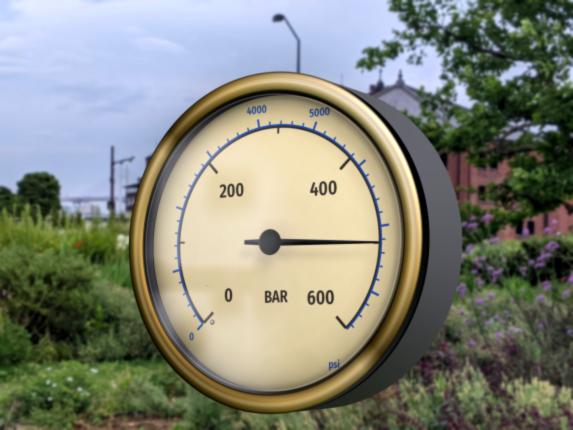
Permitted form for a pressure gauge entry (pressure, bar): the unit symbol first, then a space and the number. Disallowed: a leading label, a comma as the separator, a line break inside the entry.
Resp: bar 500
